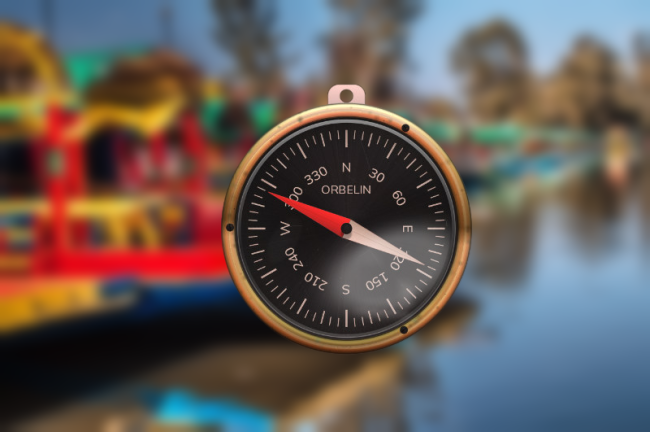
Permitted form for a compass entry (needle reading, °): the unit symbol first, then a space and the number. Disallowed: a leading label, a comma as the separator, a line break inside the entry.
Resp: ° 295
